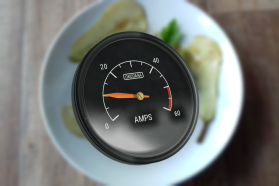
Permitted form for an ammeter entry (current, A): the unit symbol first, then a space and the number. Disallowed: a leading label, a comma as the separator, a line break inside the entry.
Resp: A 10
